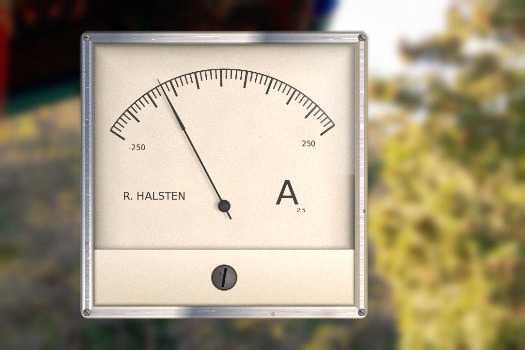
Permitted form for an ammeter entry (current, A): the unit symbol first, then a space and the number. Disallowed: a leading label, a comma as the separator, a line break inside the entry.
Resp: A -120
